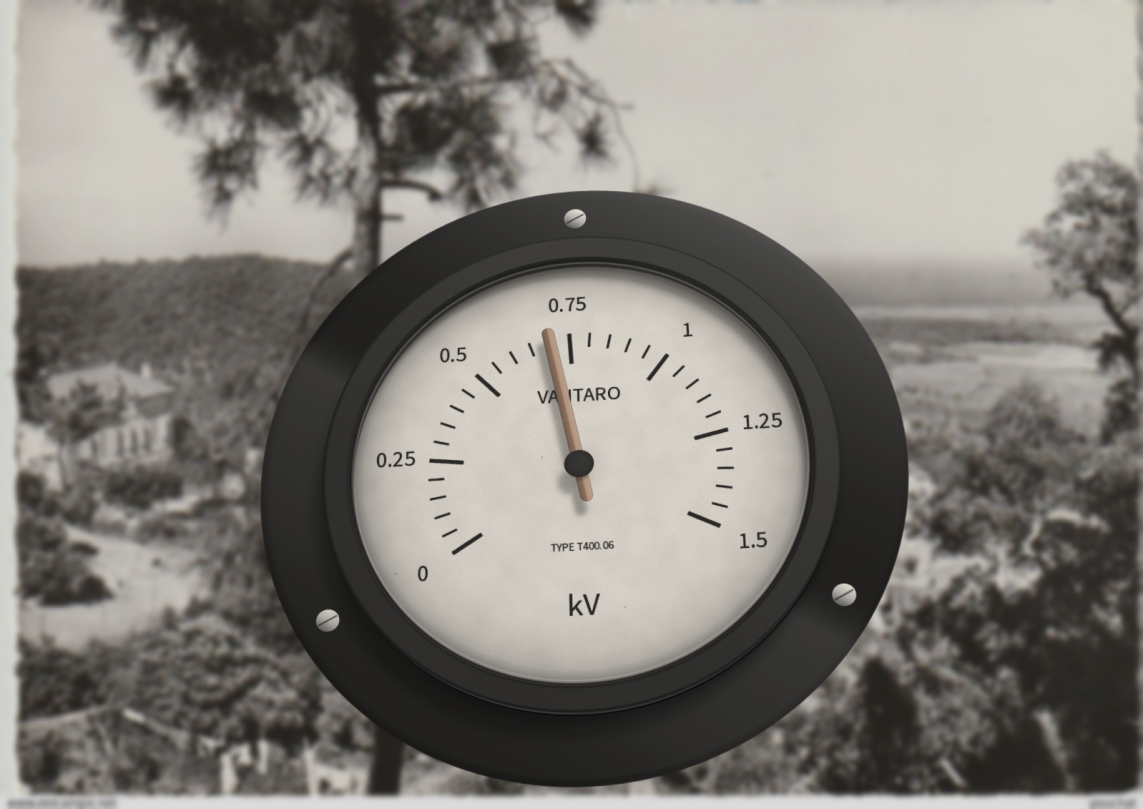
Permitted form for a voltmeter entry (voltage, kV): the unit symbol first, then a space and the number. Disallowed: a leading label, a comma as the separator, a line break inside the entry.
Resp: kV 0.7
